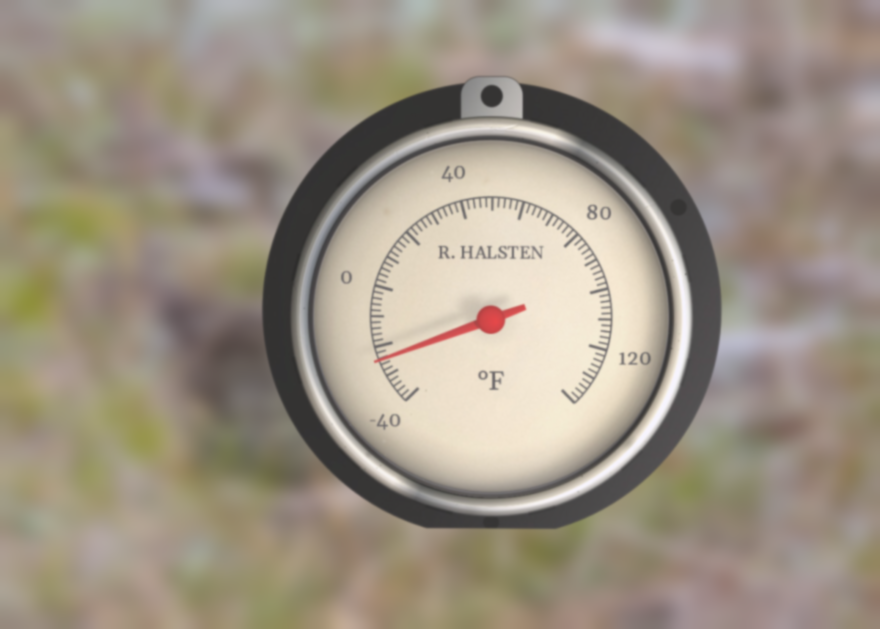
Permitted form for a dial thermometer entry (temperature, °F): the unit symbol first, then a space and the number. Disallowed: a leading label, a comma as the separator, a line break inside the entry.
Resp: °F -24
